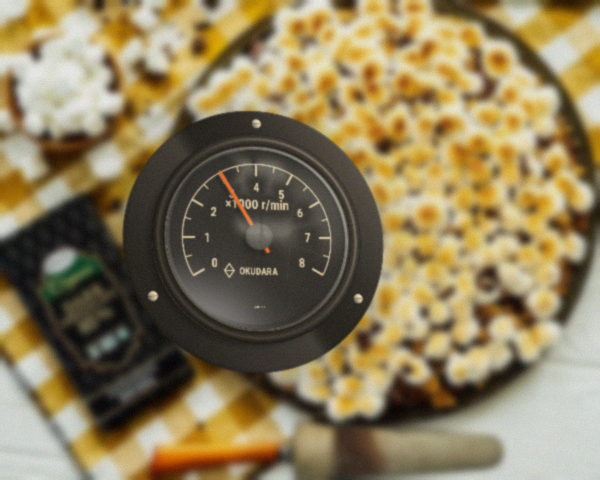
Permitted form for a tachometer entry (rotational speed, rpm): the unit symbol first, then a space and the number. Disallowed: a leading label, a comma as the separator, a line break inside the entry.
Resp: rpm 3000
